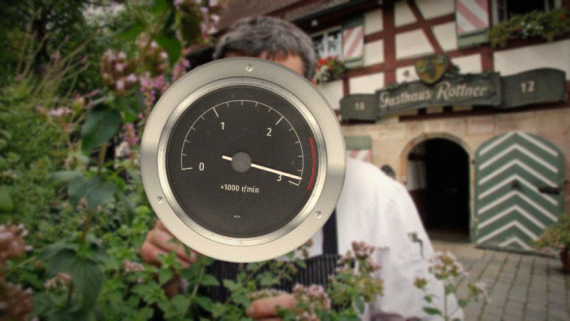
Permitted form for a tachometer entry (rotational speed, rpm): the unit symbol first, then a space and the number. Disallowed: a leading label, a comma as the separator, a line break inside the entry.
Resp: rpm 2900
